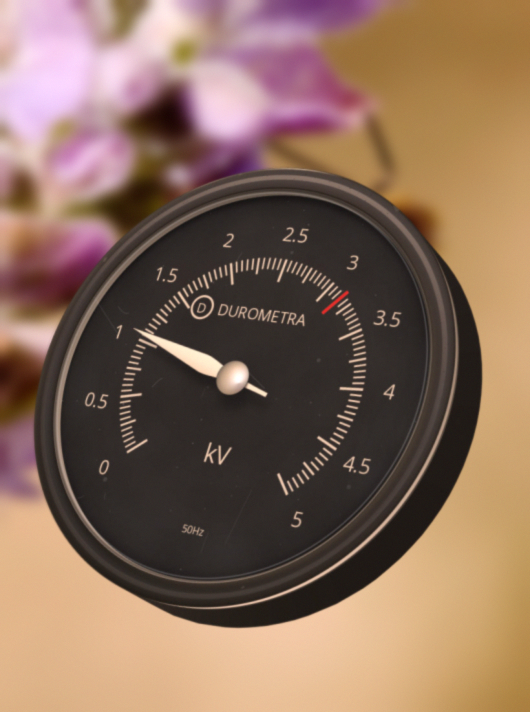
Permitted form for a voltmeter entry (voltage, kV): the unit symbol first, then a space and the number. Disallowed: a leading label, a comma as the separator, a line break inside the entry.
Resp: kV 1.05
